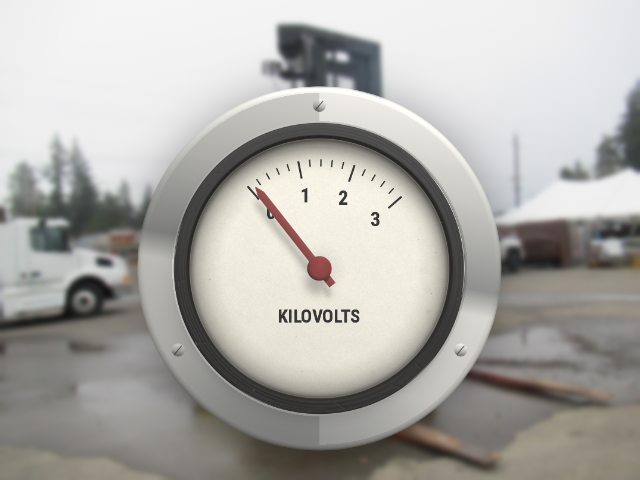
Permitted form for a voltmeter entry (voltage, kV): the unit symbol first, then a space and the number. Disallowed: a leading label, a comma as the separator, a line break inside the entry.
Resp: kV 0.1
